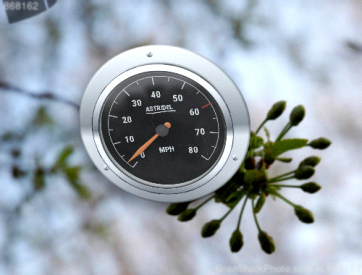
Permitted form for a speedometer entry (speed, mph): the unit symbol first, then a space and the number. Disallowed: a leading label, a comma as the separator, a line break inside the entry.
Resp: mph 2.5
